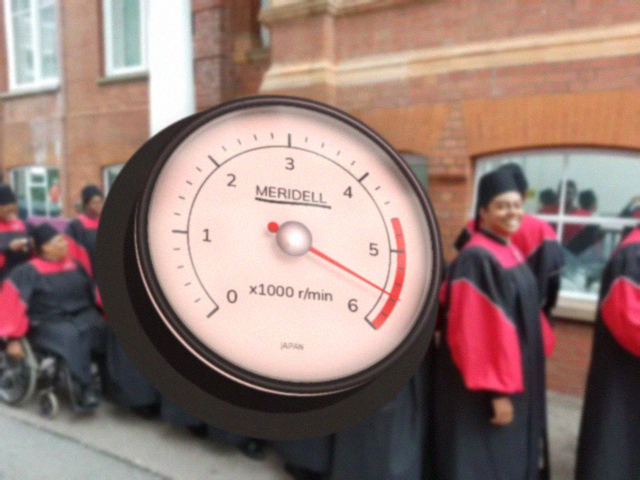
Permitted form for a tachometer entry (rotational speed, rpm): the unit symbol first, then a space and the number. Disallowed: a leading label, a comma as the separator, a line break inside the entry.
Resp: rpm 5600
